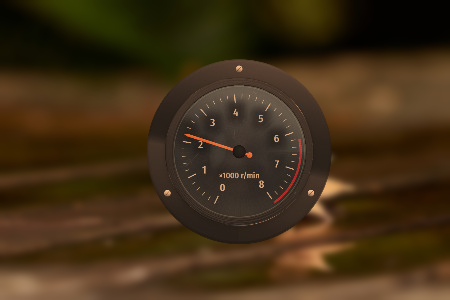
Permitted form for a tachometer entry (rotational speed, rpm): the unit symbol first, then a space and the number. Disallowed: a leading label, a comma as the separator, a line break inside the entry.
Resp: rpm 2200
